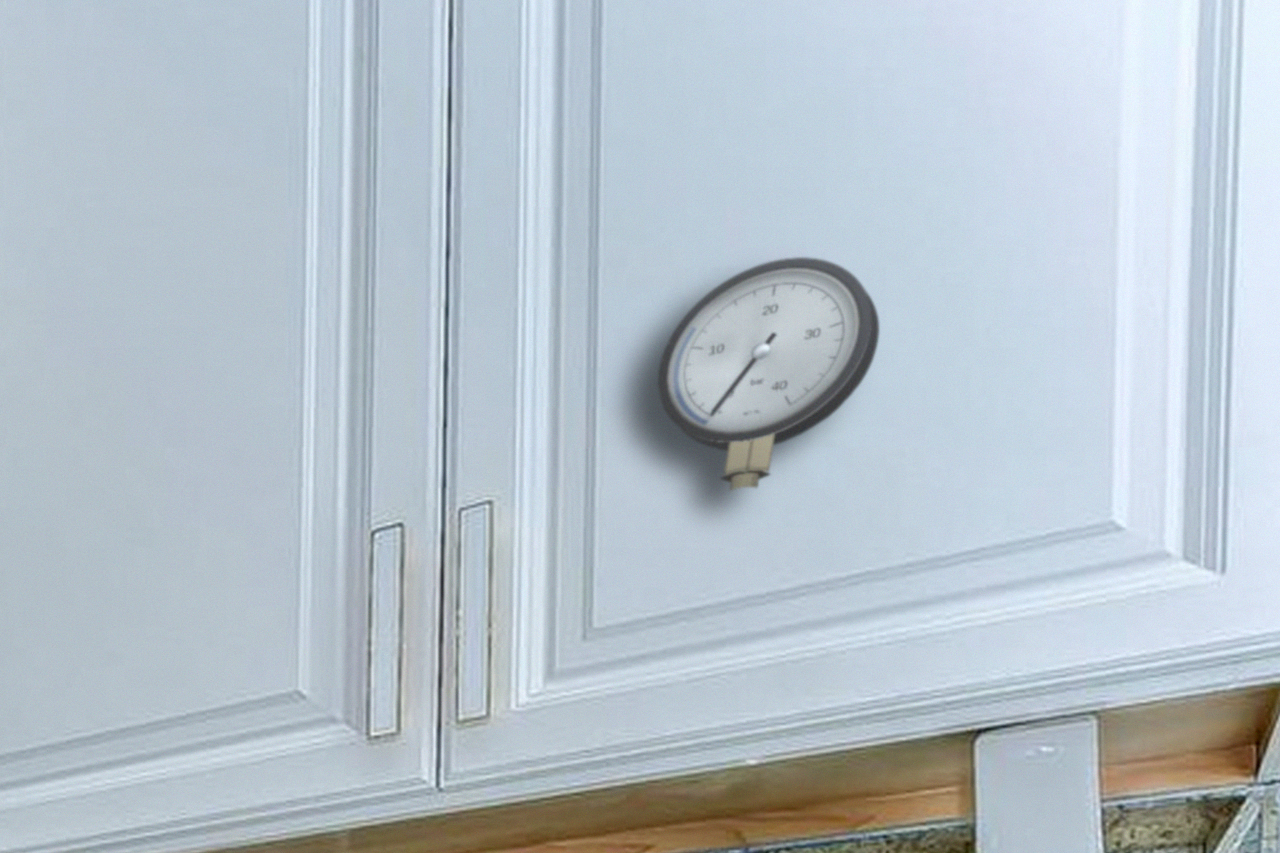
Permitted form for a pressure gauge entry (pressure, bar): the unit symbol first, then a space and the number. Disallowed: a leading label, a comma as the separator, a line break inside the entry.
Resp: bar 0
